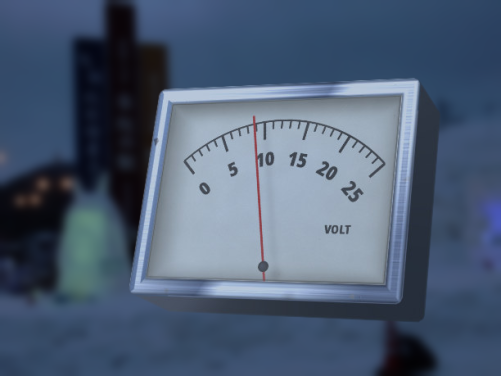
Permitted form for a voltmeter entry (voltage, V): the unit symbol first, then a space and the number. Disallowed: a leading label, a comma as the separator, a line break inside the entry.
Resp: V 9
